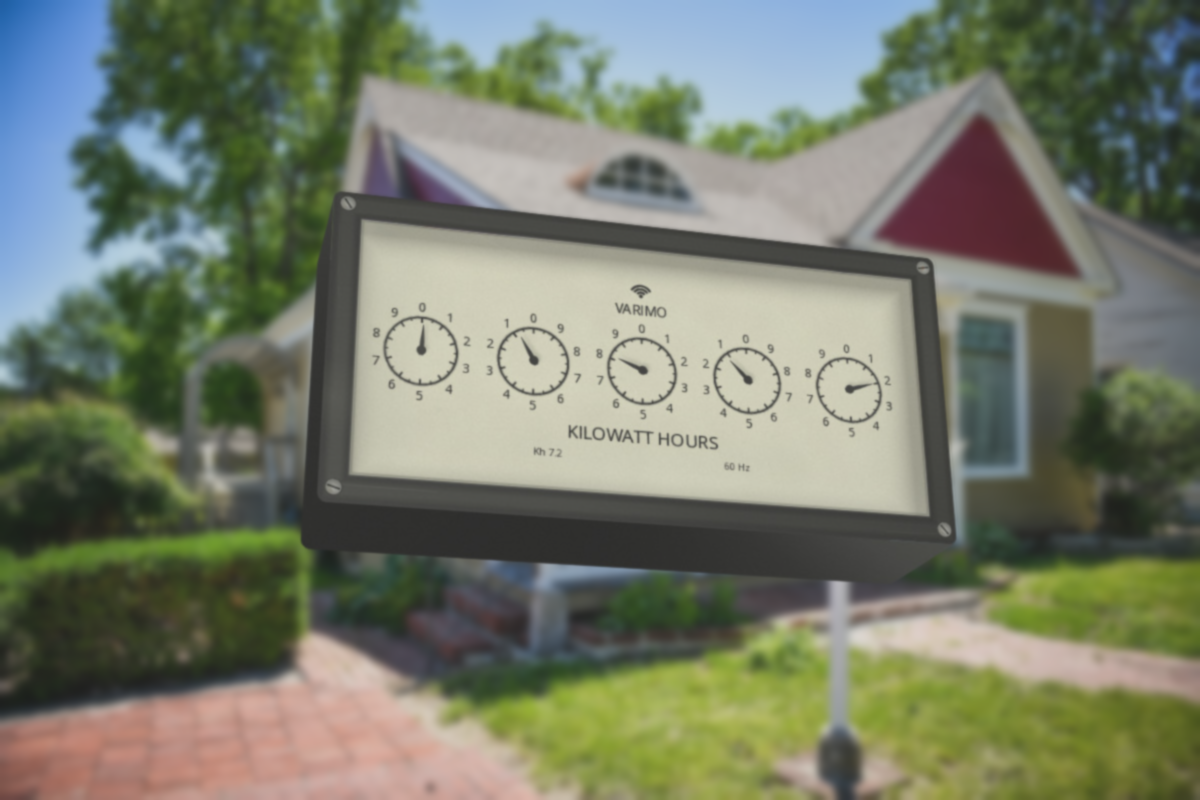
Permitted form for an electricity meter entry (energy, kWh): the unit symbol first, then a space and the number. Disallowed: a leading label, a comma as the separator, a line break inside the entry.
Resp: kWh 812
